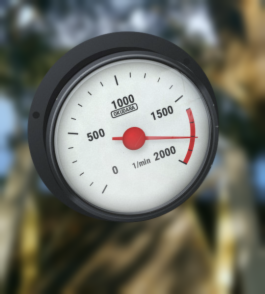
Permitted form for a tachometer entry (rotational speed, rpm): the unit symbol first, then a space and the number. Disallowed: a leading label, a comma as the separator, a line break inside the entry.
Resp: rpm 1800
